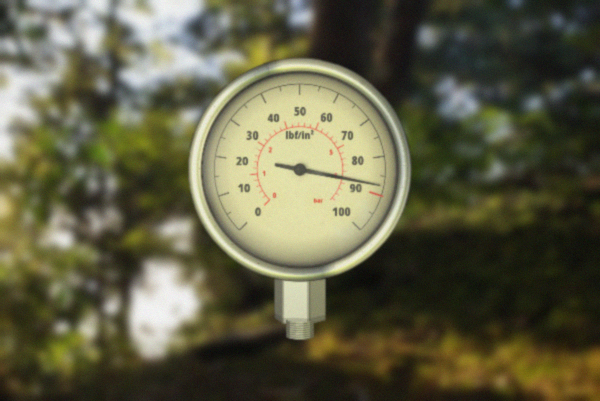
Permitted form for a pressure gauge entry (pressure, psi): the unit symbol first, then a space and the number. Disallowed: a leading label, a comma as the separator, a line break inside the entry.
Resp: psi 87.5
